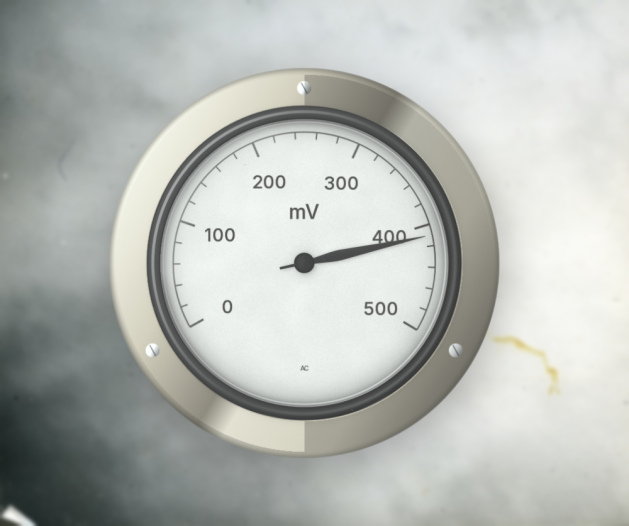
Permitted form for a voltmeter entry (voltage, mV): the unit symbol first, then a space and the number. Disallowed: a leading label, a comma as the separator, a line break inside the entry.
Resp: mV 410
